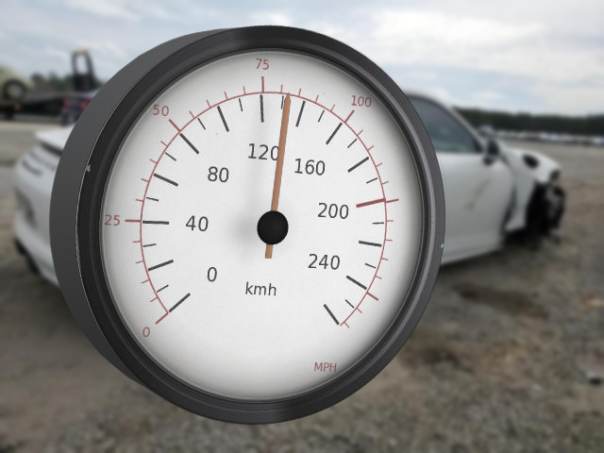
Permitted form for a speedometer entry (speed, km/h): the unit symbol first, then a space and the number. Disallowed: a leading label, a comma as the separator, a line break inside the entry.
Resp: km/h 130
